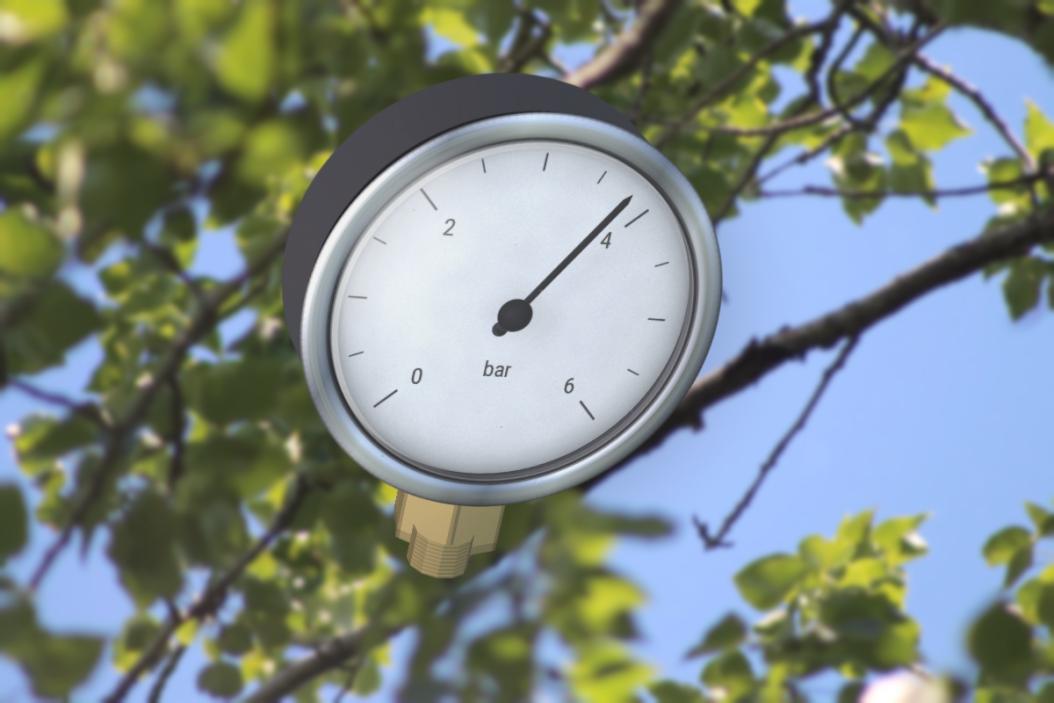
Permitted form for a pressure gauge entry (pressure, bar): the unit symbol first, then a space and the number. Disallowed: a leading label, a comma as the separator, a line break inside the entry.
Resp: bar 3.75
